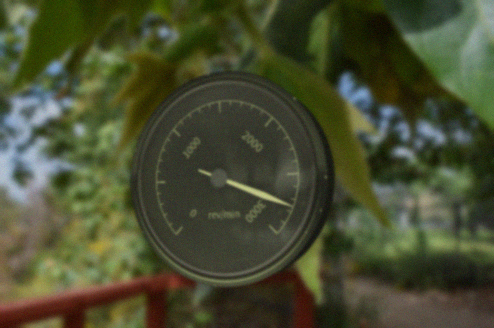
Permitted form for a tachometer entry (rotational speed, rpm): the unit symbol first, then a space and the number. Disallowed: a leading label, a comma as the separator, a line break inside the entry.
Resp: rpm 2750
